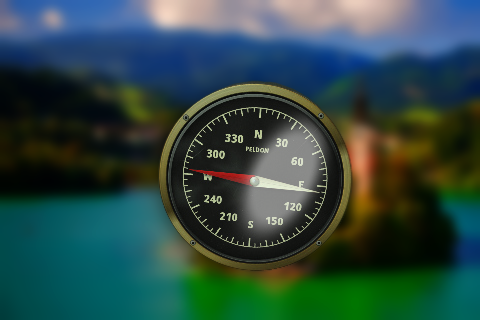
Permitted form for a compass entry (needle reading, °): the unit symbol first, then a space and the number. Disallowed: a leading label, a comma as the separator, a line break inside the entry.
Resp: ° 275
